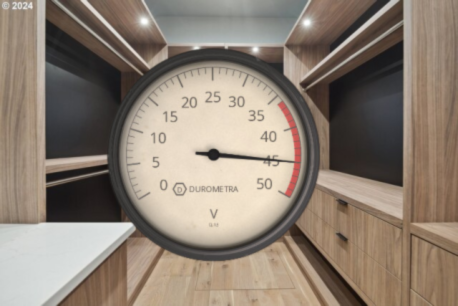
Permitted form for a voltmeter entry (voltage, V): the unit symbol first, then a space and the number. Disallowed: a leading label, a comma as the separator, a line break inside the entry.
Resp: V 45
